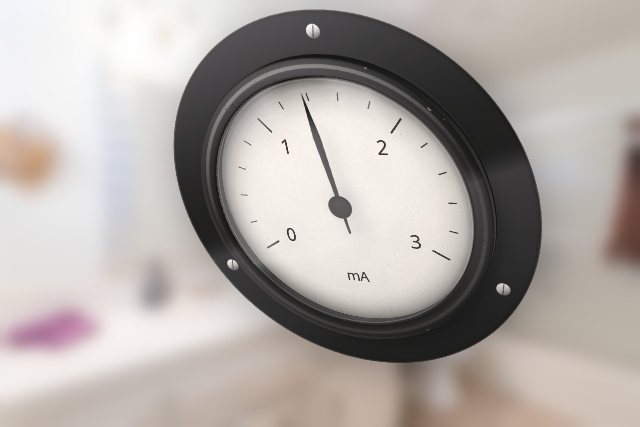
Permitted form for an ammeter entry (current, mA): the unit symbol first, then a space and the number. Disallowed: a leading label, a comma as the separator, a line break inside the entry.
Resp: mA 1.4
